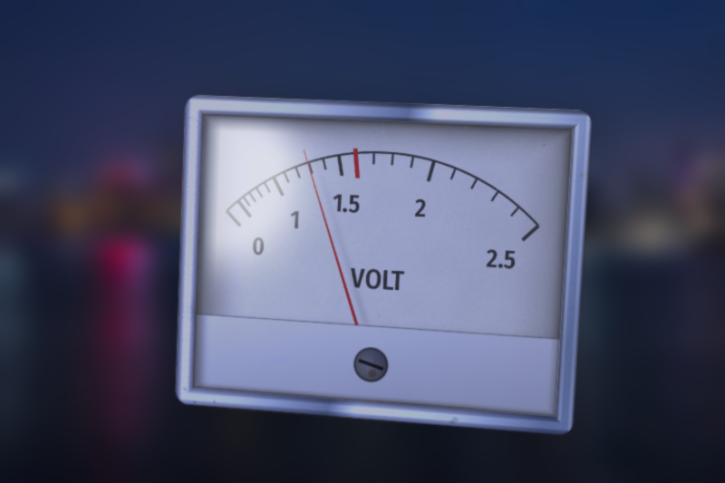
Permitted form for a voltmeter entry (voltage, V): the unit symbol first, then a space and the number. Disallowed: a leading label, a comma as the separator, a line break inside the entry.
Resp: V 1.3
